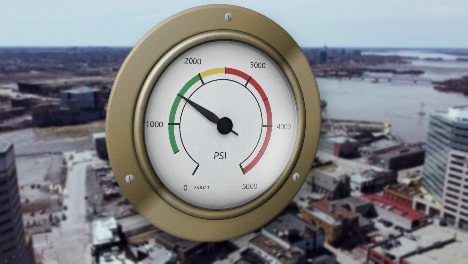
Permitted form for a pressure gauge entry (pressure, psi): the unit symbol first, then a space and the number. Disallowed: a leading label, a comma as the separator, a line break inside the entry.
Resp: psi 1500
